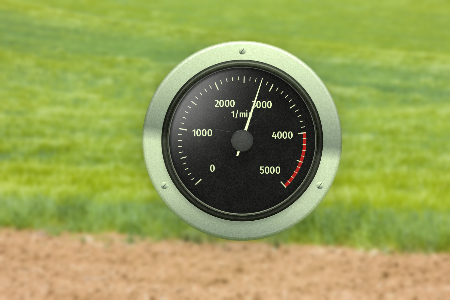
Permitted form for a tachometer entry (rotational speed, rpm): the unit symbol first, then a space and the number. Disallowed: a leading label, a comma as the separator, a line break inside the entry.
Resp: rpm 2800
